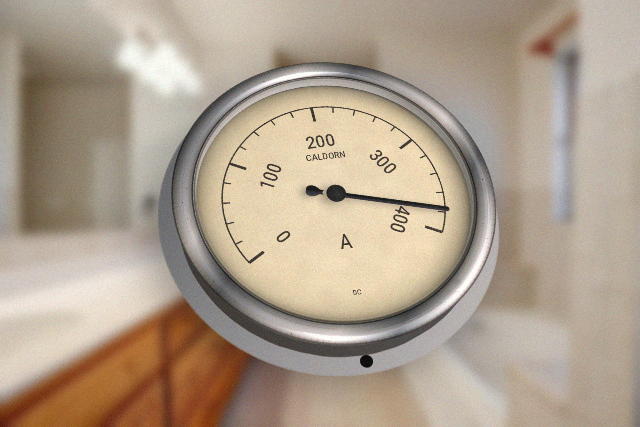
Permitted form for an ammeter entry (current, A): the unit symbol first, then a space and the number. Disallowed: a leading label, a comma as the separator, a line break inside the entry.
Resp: A 380
